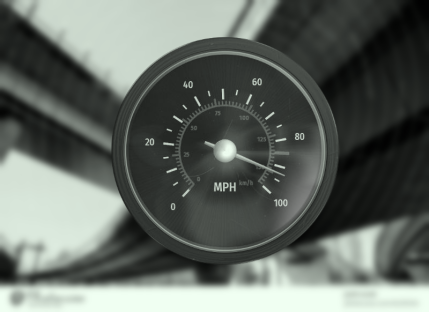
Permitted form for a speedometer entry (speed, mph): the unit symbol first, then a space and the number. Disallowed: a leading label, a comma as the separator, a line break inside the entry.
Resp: mph 92.5
